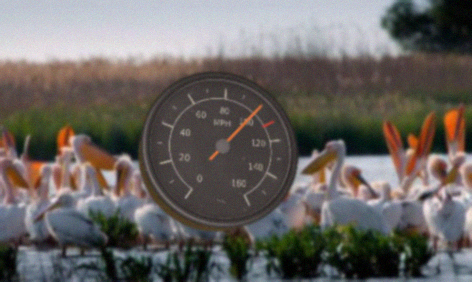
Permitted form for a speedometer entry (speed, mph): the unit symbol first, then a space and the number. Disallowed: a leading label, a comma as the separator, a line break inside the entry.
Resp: mph 100
